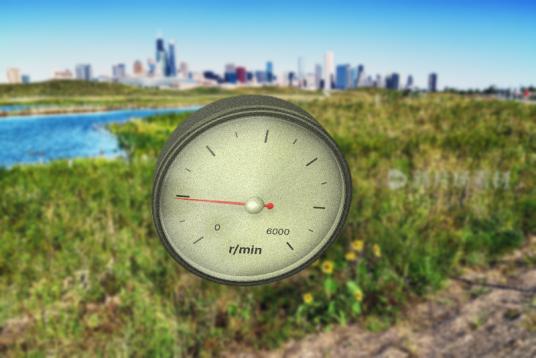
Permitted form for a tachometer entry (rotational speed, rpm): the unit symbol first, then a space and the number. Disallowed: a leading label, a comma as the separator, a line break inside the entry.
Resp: rpm 1000
